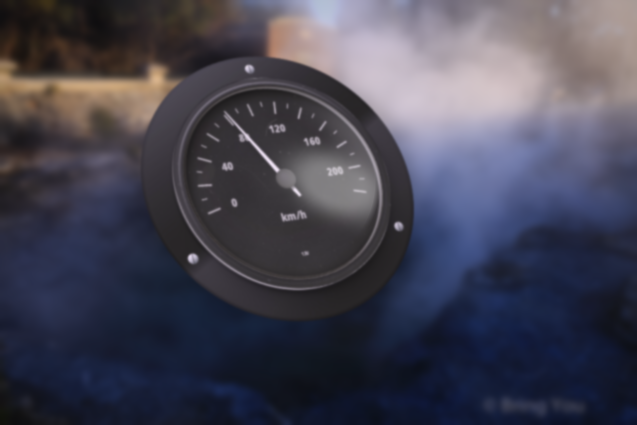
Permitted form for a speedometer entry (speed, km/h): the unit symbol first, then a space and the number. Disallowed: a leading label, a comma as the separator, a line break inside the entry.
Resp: km/h 80
